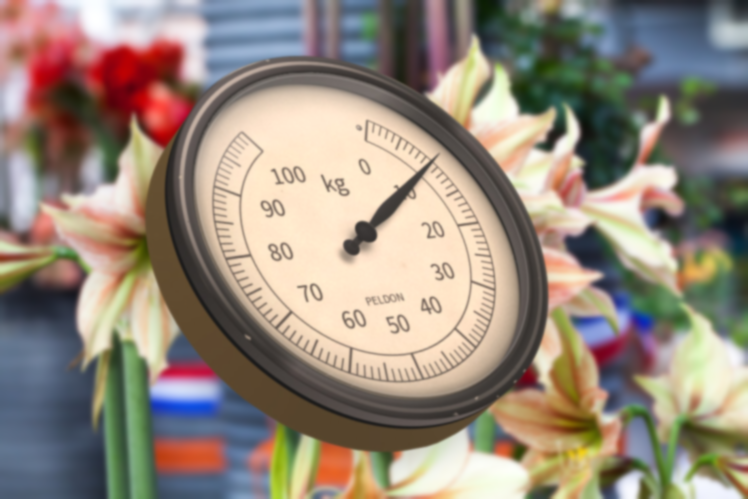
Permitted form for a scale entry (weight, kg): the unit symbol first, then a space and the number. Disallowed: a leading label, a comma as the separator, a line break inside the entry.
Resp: kg 10
